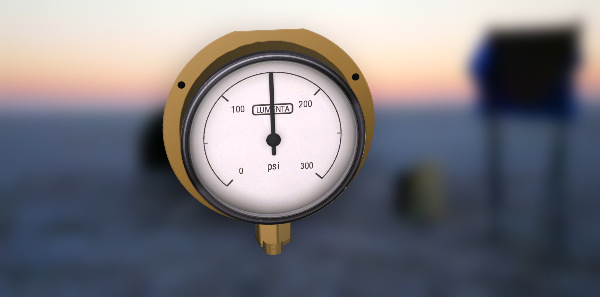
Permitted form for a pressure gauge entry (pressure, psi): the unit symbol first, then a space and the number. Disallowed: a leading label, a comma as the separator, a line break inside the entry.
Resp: psi 150
